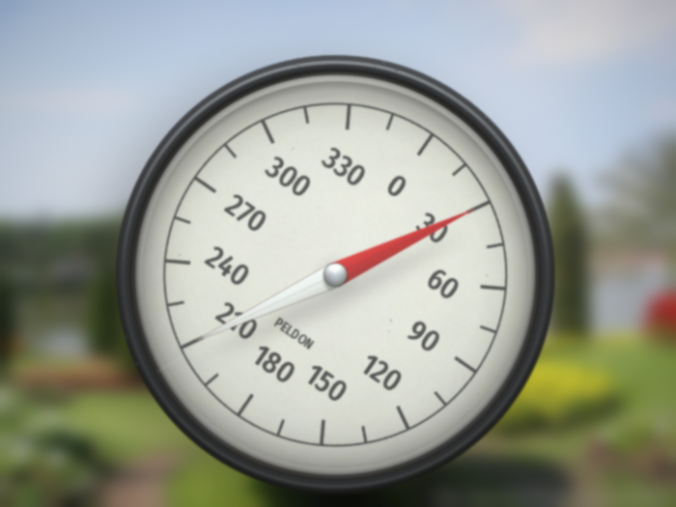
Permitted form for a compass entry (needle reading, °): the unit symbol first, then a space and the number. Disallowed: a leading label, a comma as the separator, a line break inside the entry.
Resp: ° 30
